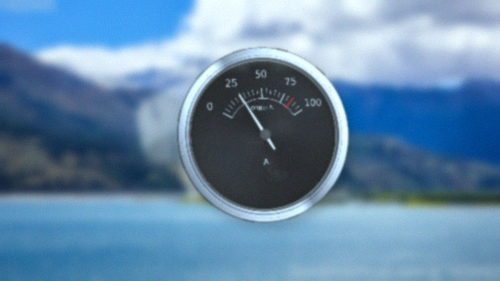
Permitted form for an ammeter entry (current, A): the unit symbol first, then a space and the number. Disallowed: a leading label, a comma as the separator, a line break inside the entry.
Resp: A 25
